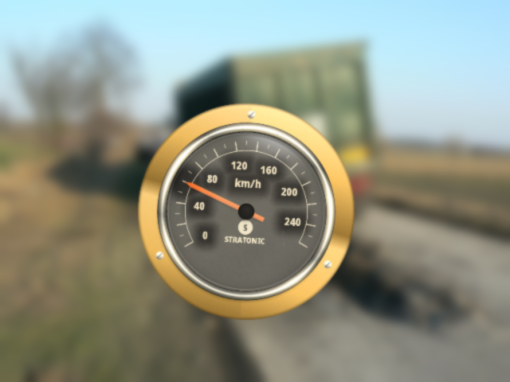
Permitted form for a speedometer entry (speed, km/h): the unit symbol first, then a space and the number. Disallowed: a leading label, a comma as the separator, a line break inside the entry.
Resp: km/h 60
